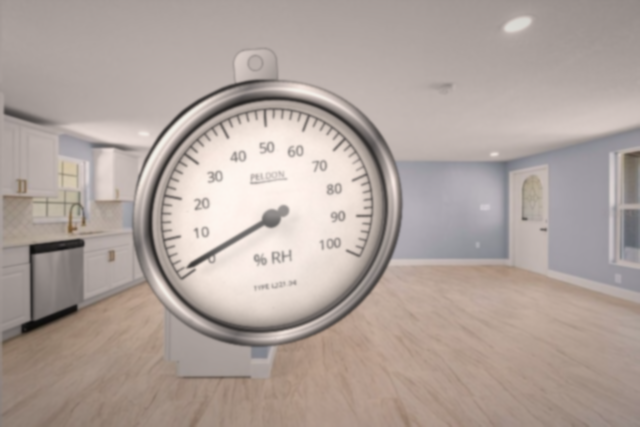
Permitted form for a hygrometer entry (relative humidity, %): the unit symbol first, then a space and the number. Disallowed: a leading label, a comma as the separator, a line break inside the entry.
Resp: % 2
